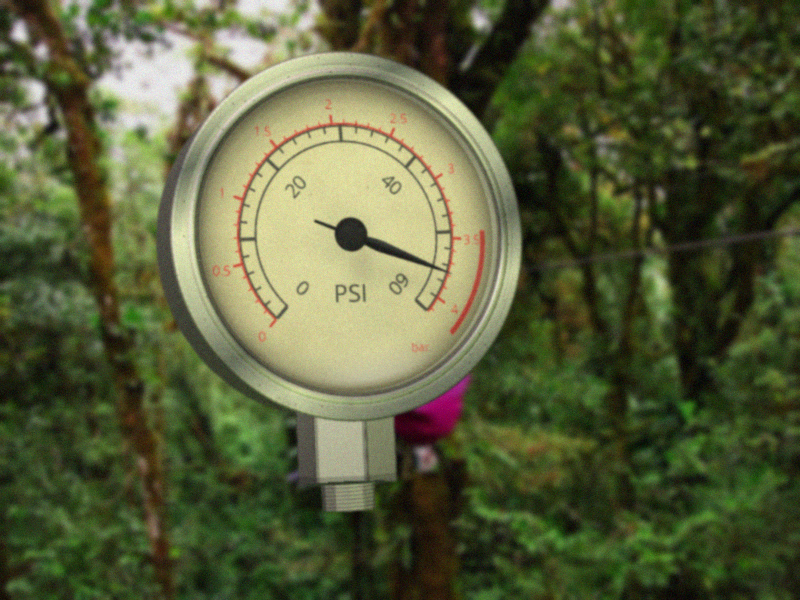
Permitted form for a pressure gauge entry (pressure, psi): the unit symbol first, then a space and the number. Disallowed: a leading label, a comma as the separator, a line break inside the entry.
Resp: psi 55
